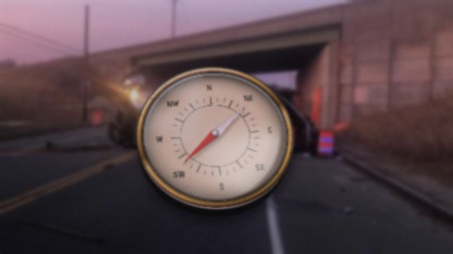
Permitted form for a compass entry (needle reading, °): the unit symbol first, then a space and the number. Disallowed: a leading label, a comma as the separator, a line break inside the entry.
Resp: ° 230
